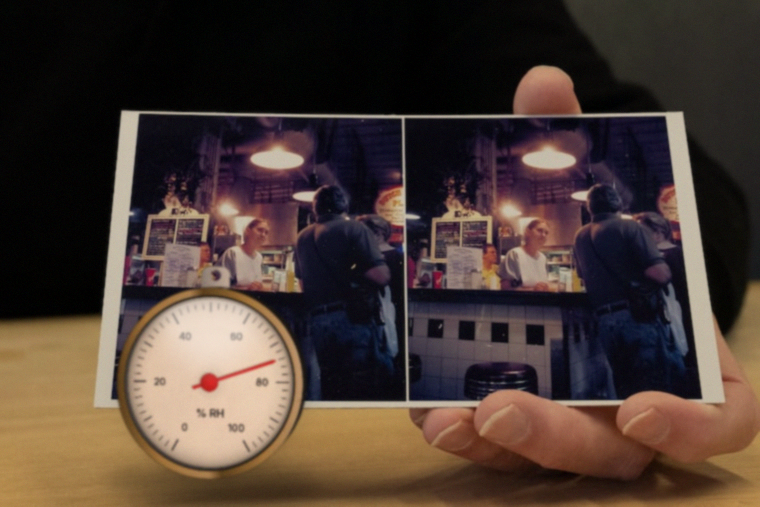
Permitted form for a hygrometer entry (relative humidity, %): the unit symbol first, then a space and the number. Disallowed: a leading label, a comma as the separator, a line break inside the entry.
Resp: % 74
